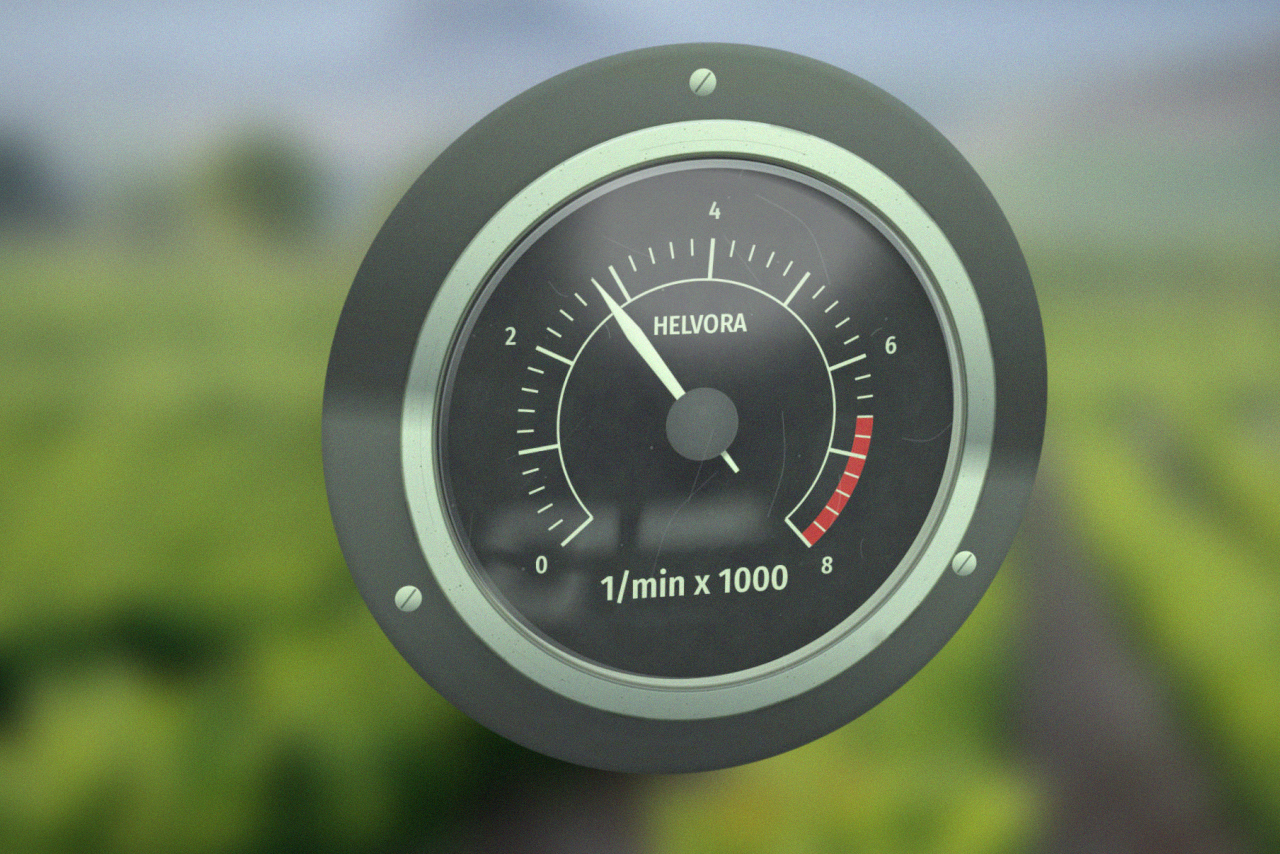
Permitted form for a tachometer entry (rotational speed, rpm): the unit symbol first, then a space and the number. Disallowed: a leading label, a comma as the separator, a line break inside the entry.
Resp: rpm 2800
